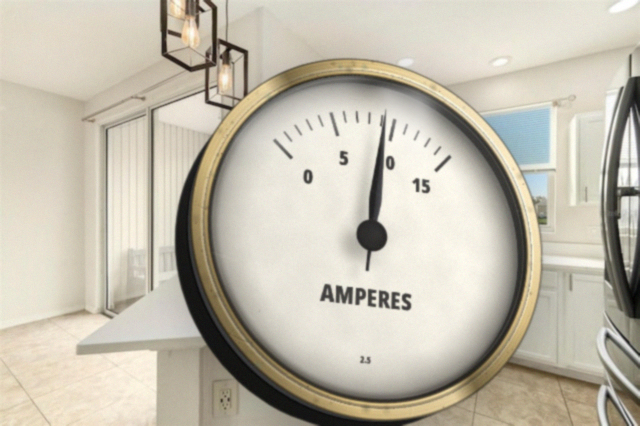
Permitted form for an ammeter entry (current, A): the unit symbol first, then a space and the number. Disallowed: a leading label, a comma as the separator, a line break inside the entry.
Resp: A 9
